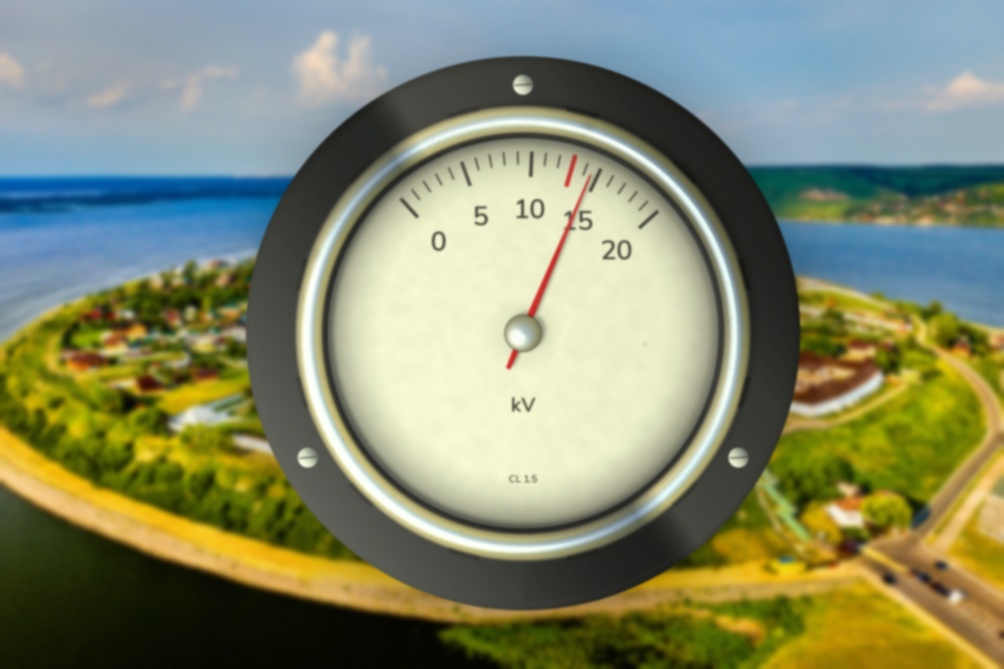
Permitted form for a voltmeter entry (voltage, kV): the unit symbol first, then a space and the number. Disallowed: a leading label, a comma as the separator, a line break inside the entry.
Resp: kV 14.5
